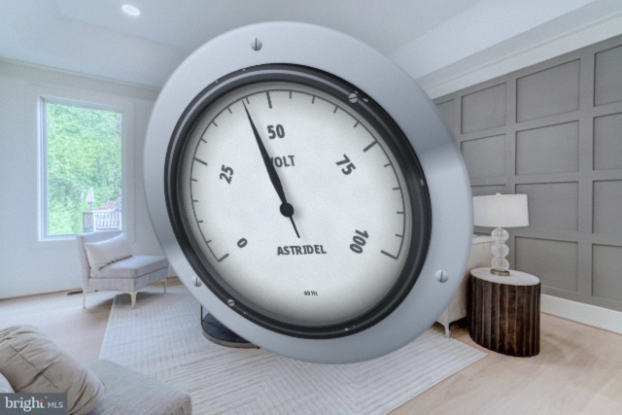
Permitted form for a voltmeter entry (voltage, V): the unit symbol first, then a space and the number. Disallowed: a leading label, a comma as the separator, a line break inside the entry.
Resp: V 45
